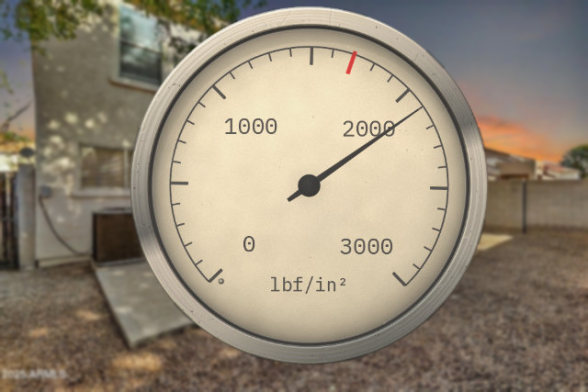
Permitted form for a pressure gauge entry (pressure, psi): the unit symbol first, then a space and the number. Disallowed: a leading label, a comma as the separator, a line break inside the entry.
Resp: psi 2100
